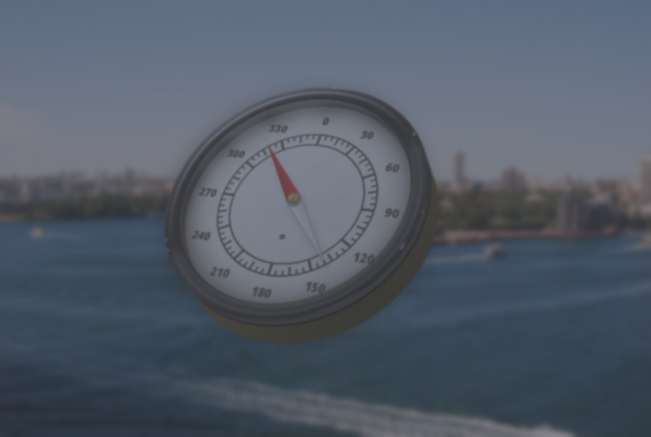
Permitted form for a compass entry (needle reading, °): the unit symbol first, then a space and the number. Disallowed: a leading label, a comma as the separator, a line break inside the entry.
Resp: ° 320
